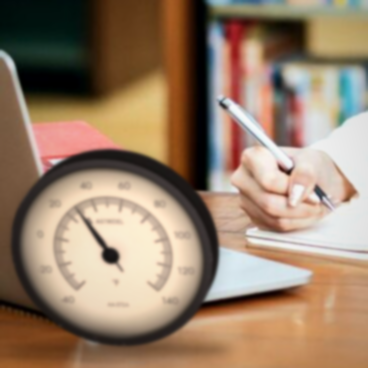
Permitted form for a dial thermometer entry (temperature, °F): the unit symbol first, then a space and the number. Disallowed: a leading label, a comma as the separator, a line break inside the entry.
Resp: °F 30
